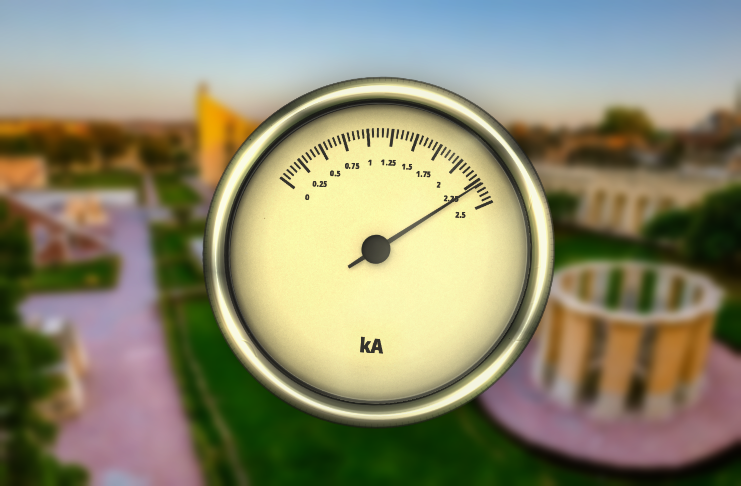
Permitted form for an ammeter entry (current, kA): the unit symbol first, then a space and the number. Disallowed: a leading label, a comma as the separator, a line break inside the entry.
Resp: kA 2.3
